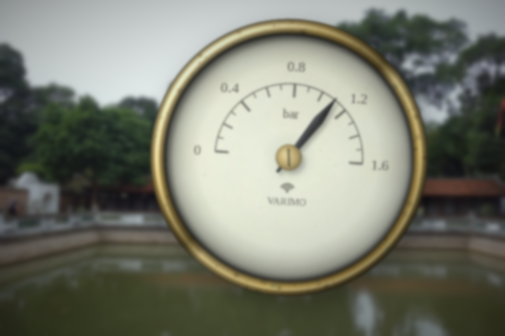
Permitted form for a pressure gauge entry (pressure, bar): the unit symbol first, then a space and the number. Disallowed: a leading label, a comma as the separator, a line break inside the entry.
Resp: bar 1.1
